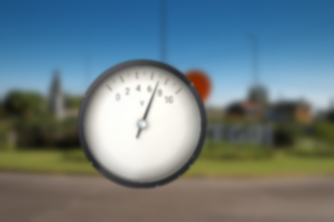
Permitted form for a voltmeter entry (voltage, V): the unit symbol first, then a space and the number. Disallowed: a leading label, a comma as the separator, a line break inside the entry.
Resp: V 7
